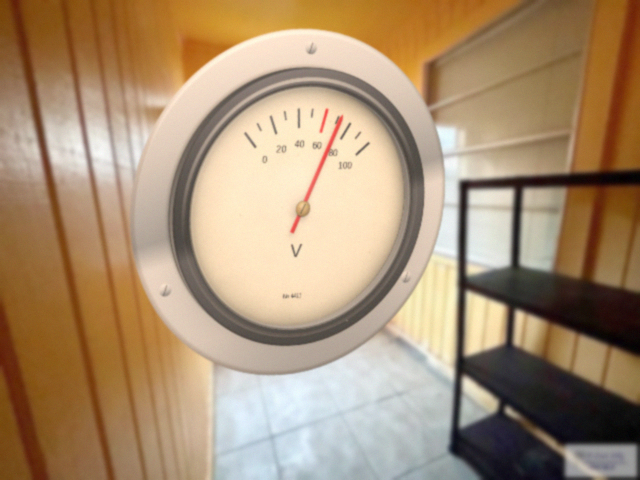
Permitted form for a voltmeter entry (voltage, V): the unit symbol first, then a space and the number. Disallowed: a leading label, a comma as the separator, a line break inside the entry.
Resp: V 70
